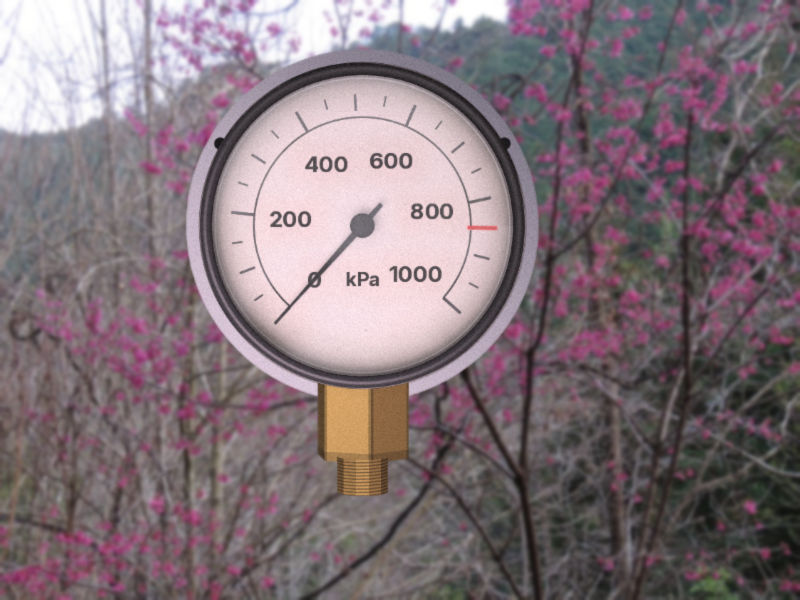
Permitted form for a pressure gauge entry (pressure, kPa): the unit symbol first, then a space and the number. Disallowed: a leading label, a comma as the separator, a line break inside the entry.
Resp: kPa 0
